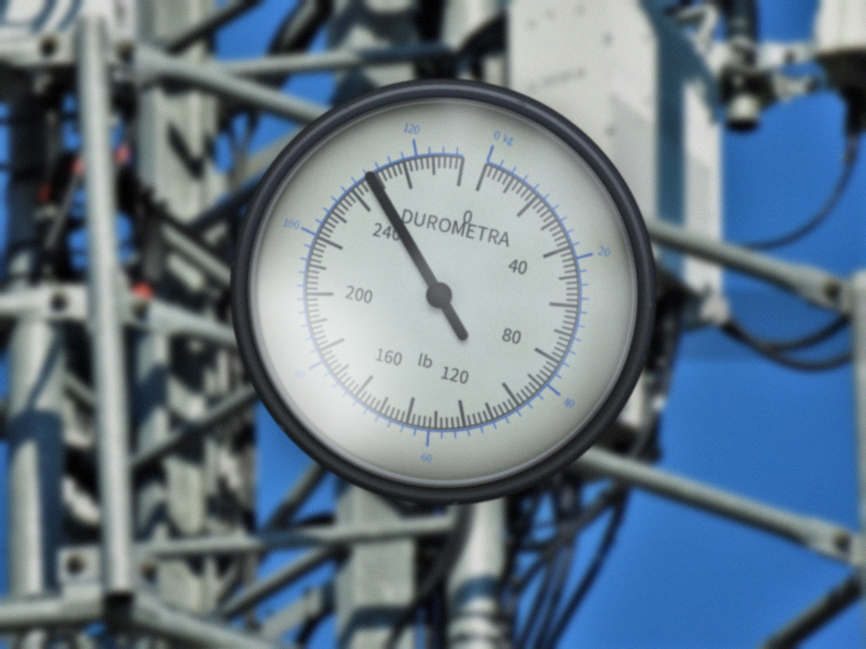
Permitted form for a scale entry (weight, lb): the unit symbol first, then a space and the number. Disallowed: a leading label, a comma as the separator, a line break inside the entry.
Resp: lb 248
